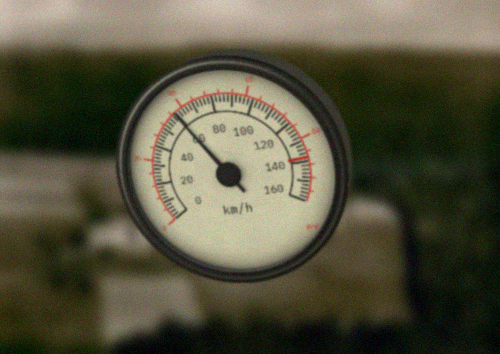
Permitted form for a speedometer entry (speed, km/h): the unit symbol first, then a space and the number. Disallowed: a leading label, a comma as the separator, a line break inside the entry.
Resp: km/h 60
